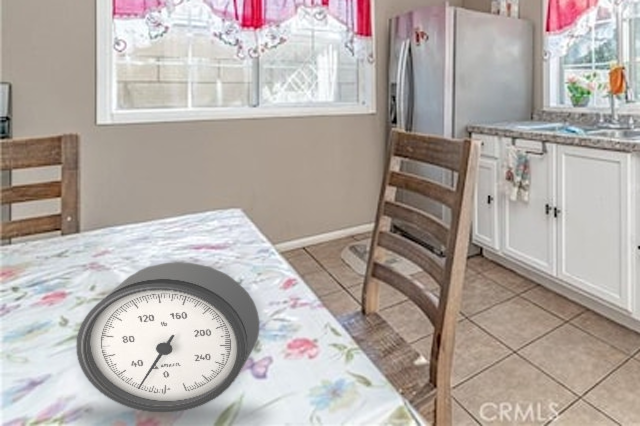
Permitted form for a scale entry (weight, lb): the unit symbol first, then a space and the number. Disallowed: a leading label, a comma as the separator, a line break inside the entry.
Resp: lb 20
